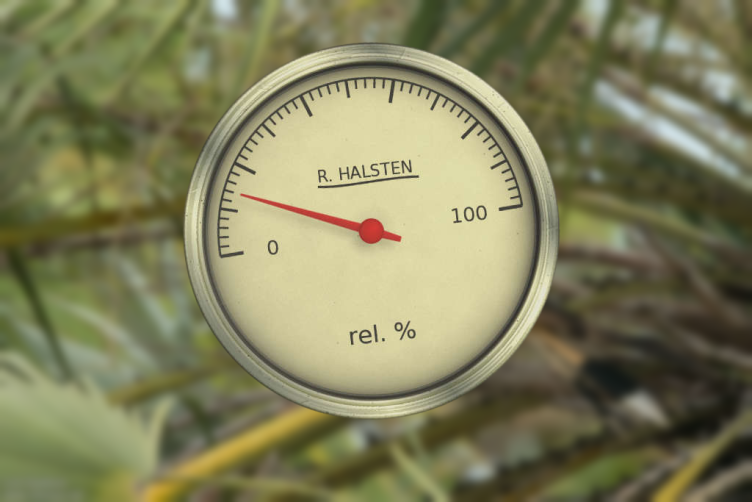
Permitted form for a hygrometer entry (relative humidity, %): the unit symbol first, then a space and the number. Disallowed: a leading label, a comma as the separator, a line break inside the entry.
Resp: % 14
